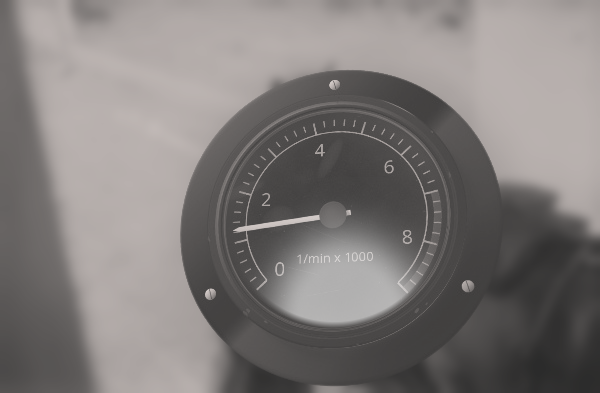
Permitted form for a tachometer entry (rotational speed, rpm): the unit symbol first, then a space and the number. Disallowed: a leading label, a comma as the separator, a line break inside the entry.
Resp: rpm 1200
